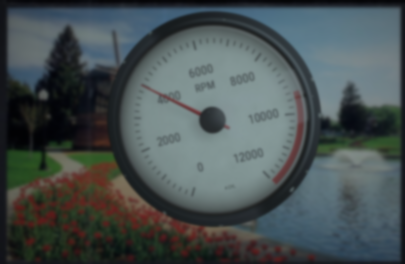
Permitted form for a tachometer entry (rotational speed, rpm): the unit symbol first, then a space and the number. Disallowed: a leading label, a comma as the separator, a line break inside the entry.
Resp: rpm 4000
